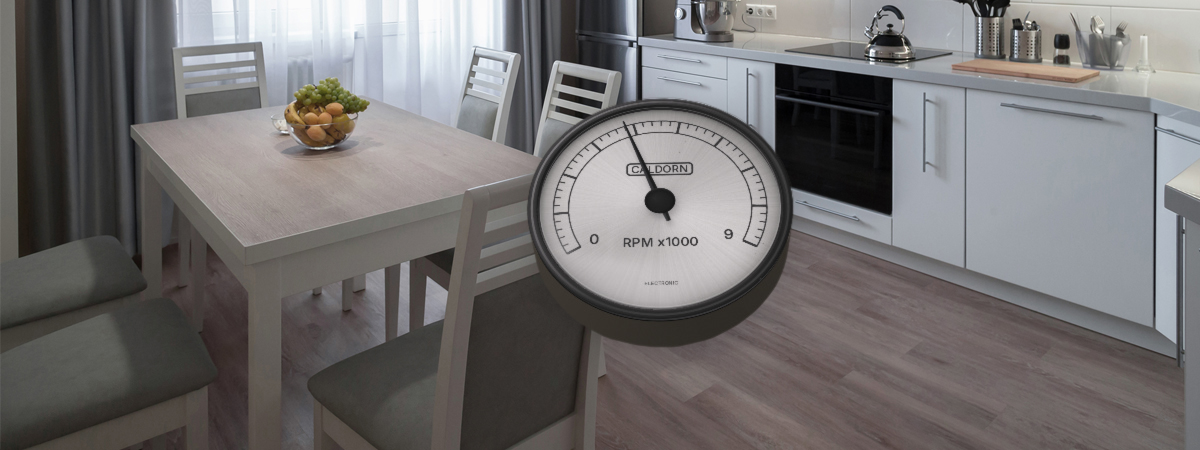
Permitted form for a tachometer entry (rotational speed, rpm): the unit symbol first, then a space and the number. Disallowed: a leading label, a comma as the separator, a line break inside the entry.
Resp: rpm 3800
